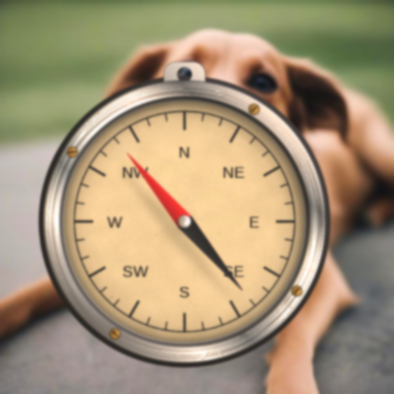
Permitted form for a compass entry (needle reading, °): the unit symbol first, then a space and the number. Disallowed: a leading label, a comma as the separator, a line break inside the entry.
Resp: ° 320
